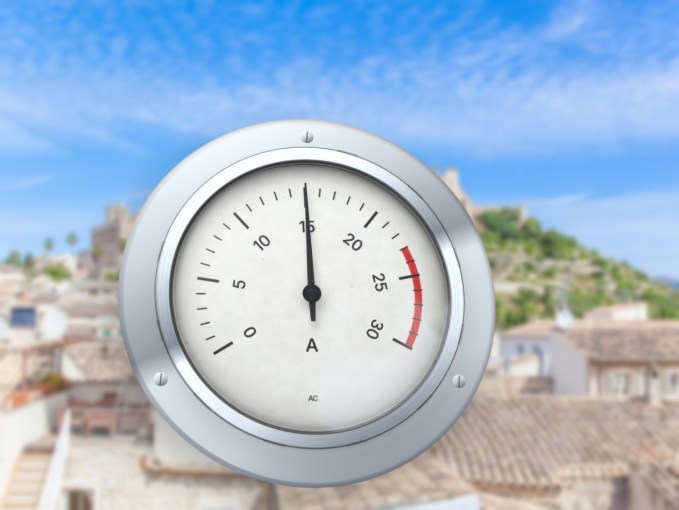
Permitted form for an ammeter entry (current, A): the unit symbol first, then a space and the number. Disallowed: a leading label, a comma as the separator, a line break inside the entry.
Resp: A 15
